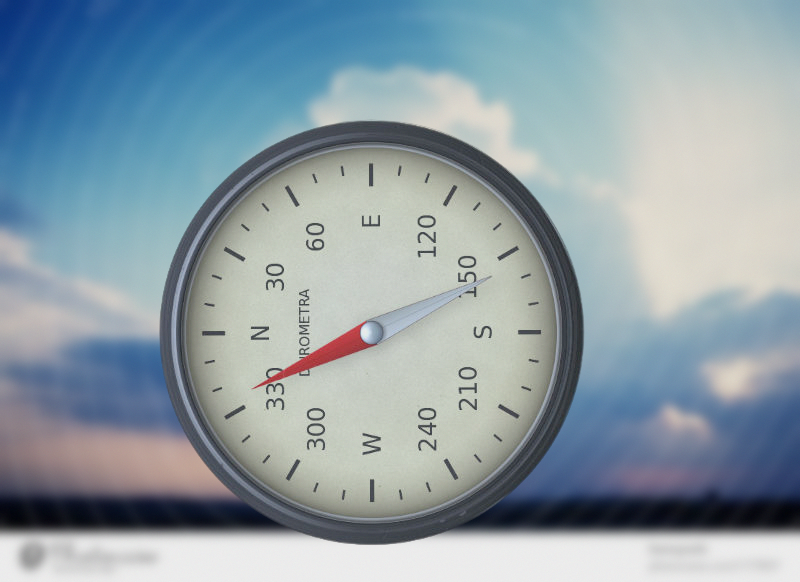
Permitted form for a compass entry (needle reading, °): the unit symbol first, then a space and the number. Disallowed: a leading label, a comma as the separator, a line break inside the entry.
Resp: ° 335
